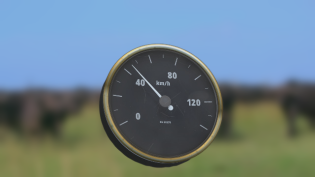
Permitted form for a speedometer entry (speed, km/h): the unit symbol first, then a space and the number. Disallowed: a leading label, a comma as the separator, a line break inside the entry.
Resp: km/h 45
